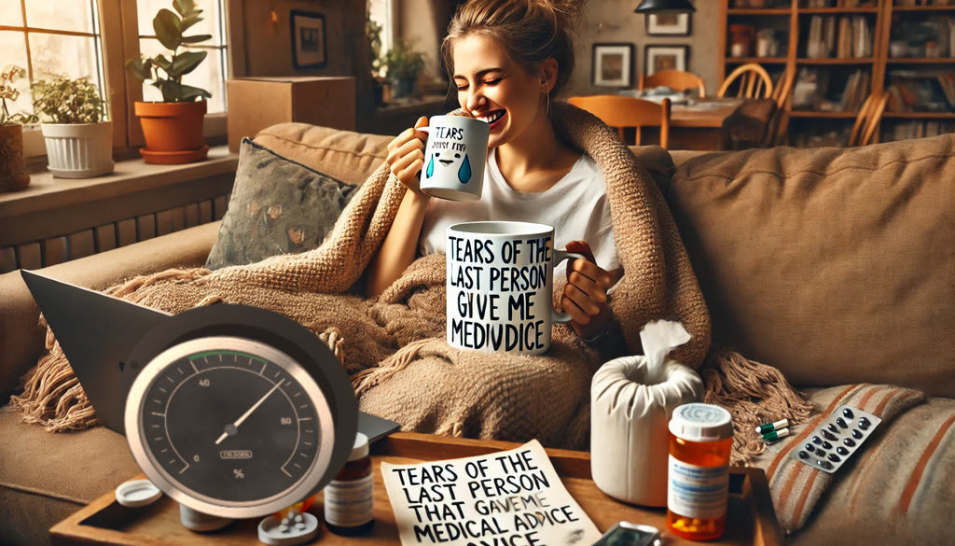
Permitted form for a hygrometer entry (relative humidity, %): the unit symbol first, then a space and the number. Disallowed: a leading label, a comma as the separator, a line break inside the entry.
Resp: % 66
